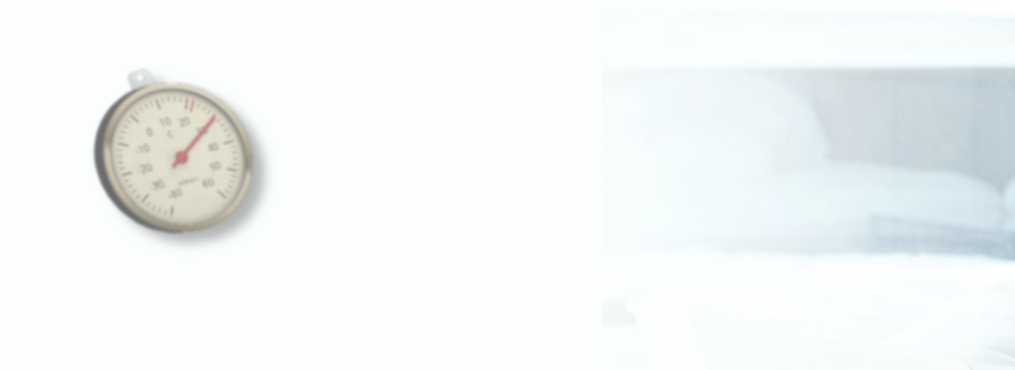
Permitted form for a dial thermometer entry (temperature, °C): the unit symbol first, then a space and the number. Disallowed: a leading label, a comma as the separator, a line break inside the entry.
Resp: °C 30
